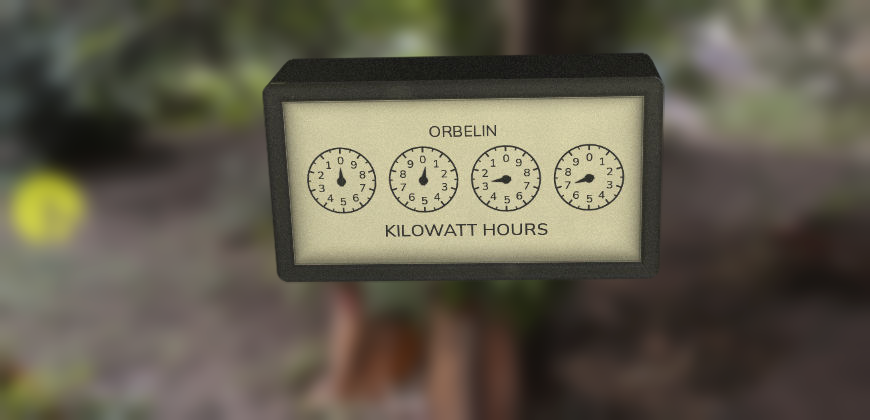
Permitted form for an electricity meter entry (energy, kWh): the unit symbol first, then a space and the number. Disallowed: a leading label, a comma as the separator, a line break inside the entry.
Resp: kWh 27
